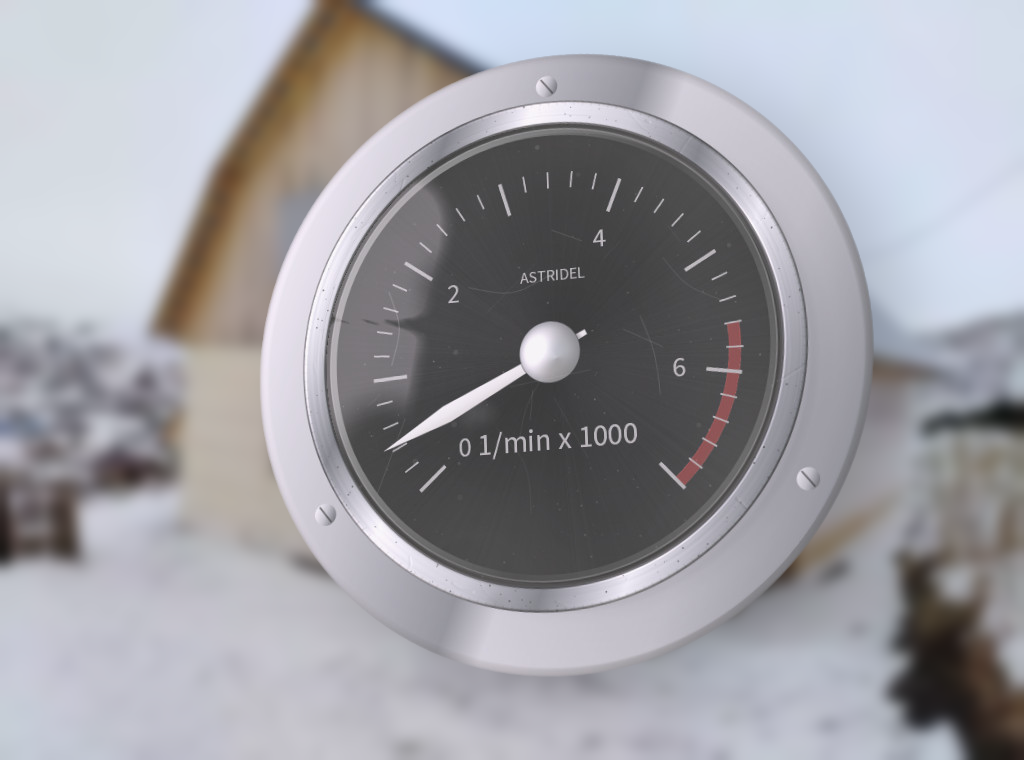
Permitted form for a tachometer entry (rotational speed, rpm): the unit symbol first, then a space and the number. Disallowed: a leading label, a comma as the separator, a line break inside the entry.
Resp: rpm 400
